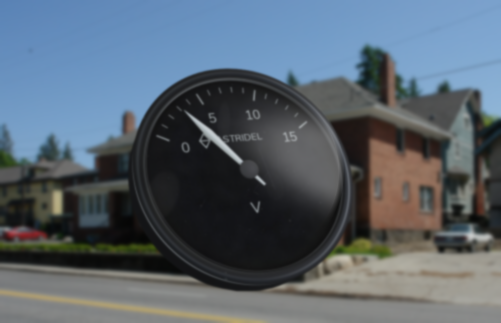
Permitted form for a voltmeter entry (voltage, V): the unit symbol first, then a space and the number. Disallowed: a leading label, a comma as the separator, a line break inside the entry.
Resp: V 3
